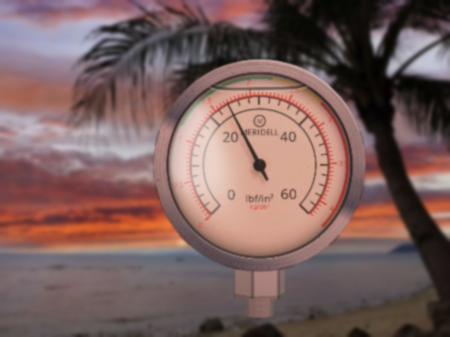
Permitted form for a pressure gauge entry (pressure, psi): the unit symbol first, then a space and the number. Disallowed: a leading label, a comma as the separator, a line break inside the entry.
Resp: psi 24
